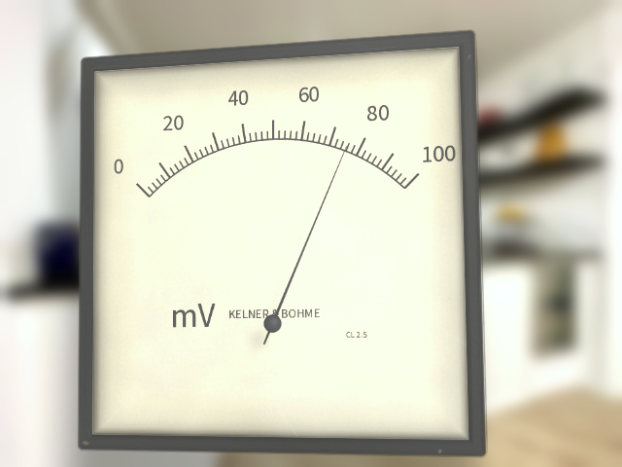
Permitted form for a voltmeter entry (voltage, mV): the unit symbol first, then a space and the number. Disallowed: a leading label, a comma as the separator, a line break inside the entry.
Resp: mV 76
